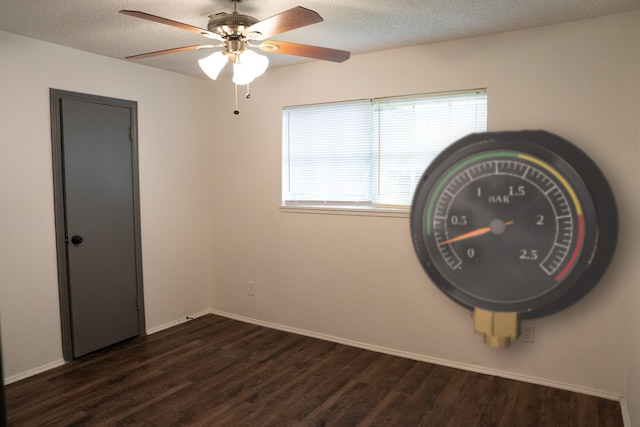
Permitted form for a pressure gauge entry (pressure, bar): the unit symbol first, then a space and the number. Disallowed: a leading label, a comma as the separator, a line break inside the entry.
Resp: bar 0.25
